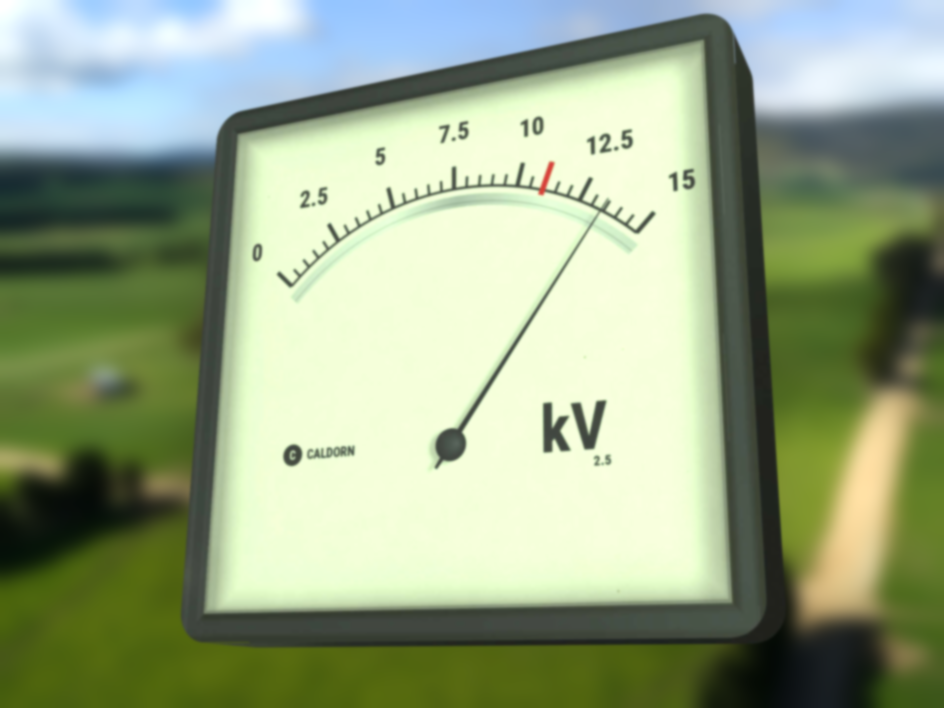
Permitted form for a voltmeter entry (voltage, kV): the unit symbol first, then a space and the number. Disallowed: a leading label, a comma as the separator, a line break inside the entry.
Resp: kV 13.5
